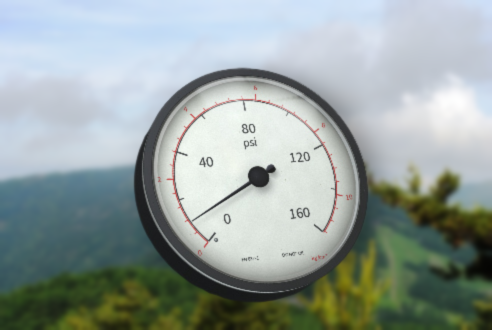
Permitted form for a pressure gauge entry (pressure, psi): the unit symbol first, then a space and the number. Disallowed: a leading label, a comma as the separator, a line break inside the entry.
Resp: psi 10
